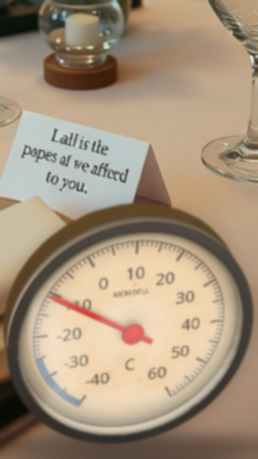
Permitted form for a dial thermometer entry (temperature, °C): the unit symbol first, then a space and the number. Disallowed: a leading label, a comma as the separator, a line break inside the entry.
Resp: °C -10
